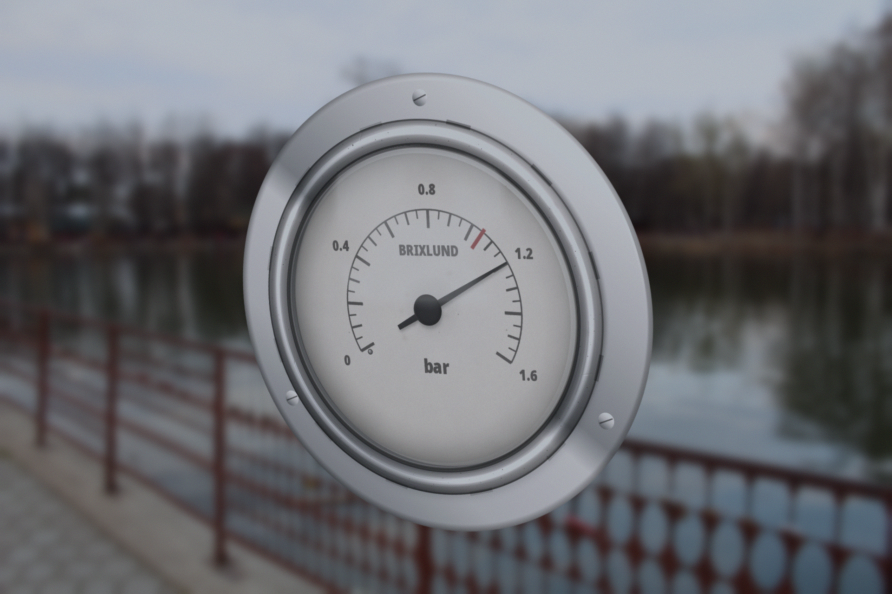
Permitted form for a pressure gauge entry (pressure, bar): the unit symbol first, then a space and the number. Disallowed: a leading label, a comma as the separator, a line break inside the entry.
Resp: bar 1.2
